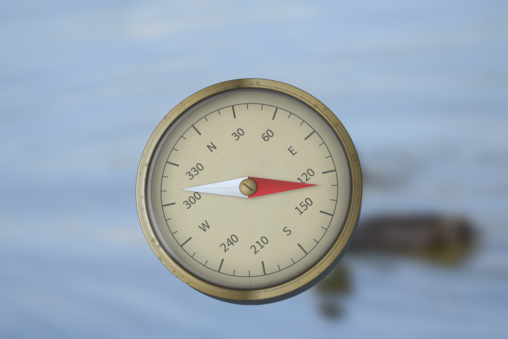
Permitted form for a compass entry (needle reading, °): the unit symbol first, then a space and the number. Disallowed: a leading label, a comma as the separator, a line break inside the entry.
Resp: ° 130
